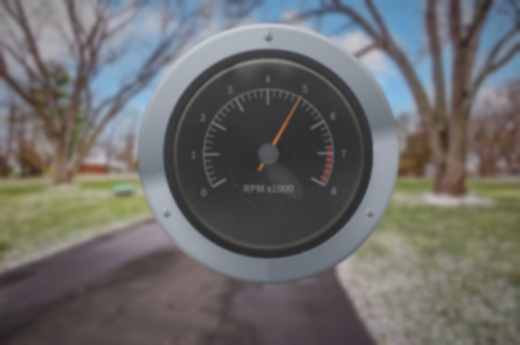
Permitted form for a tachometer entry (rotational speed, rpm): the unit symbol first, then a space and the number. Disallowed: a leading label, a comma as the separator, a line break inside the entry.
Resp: rpm 5000
